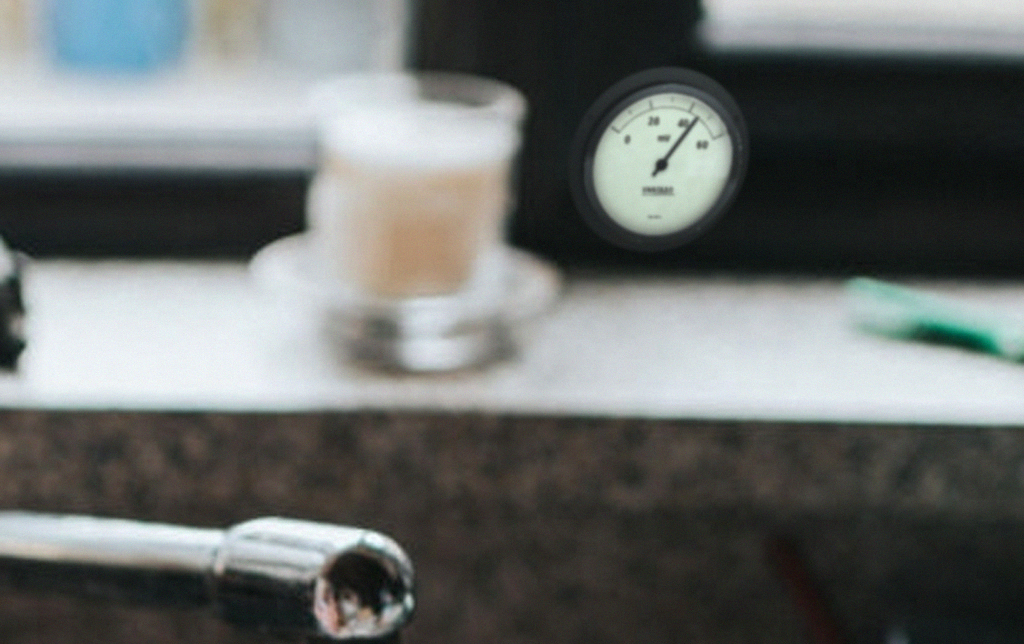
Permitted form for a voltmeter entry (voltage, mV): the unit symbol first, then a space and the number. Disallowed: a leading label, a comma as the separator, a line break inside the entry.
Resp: mV 45
